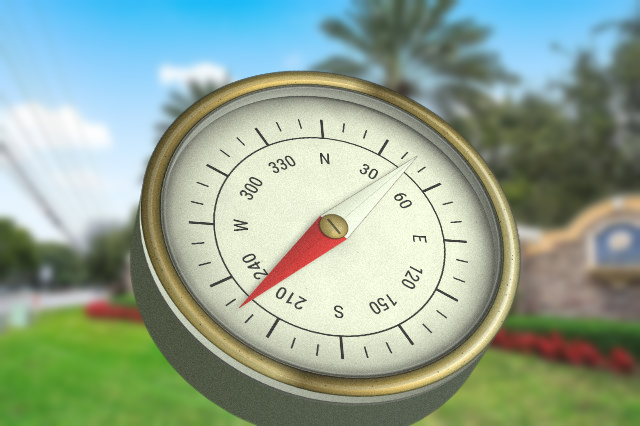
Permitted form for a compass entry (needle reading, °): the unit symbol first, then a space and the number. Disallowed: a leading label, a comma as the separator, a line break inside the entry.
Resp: ° 225
